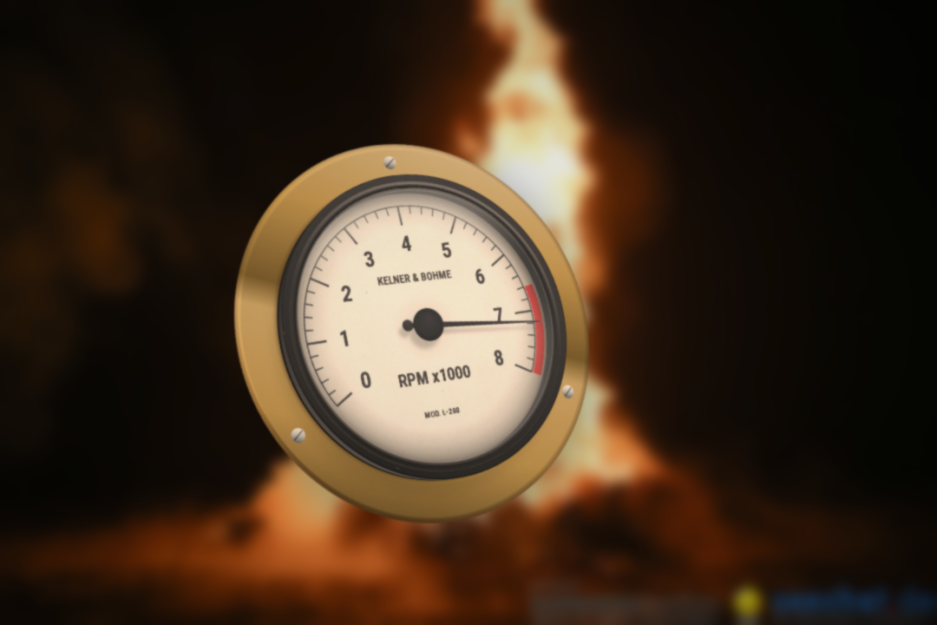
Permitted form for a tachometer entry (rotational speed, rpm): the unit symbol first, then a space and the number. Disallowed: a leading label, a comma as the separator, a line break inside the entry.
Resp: rpm 7200
